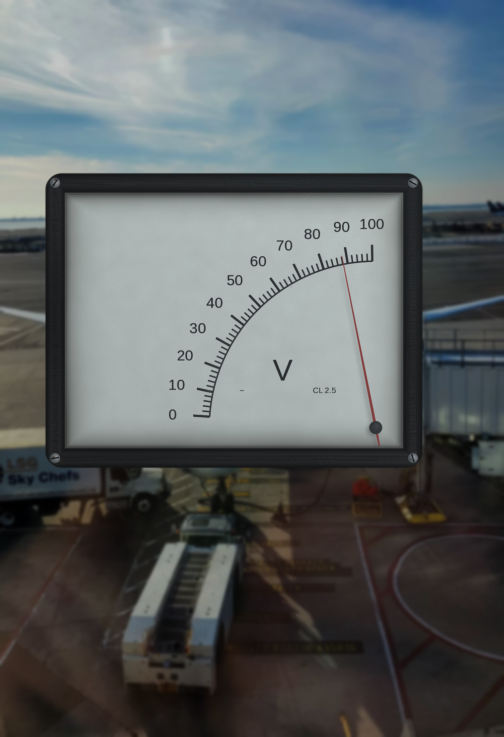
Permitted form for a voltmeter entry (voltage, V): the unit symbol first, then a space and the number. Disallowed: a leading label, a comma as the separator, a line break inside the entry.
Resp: V 88
